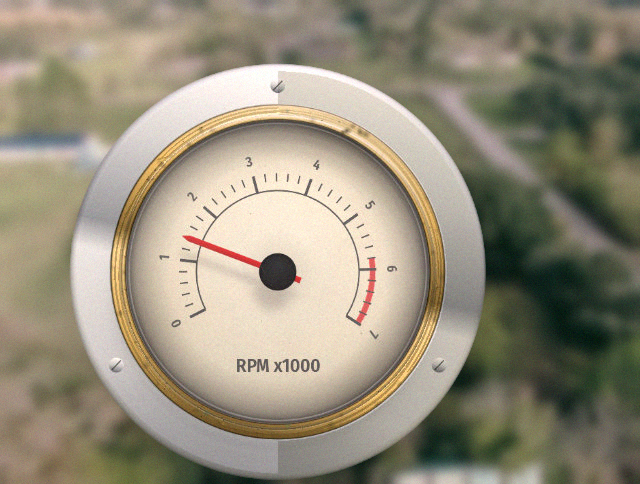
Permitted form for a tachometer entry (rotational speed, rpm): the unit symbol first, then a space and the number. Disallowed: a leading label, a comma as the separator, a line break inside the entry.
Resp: rpm 1400
